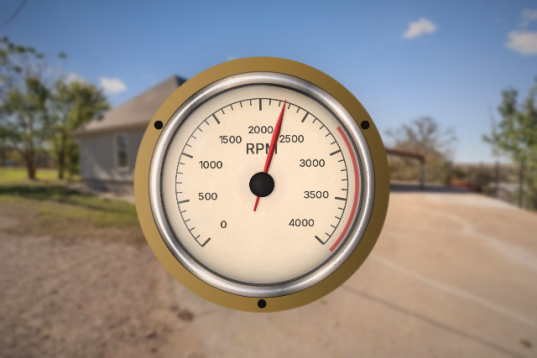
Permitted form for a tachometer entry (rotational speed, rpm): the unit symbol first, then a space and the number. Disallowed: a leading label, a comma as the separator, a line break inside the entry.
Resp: rpm 2250
